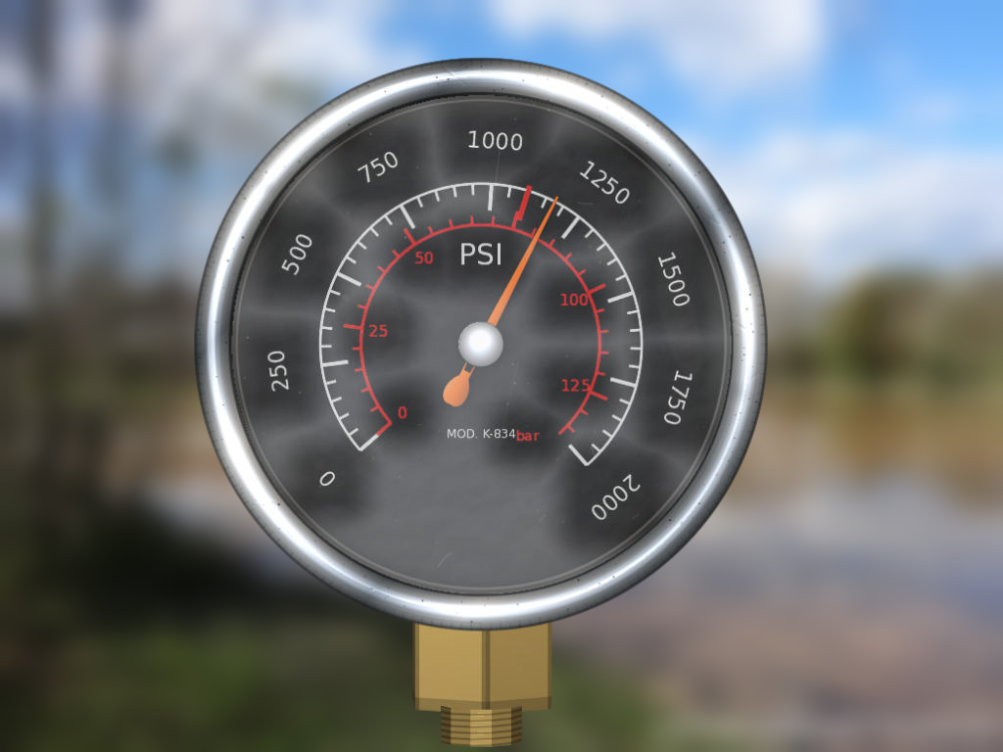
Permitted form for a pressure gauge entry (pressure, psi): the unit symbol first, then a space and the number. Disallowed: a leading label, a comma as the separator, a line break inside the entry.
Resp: psi 1175
